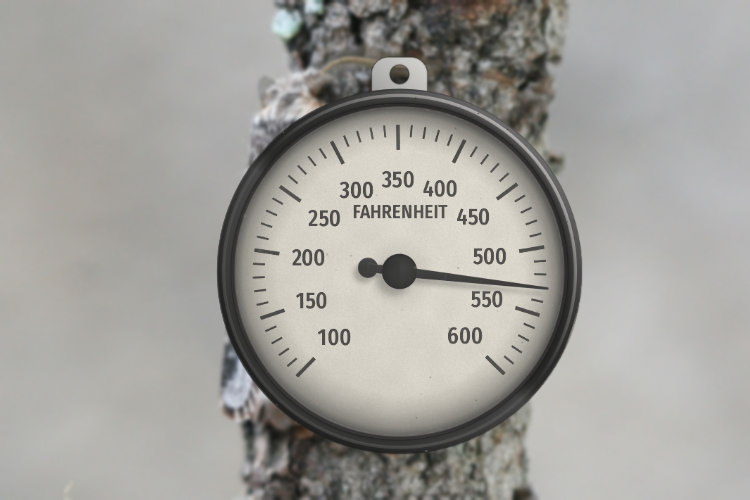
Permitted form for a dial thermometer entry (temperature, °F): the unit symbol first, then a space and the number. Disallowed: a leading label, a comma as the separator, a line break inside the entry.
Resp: °F 530
